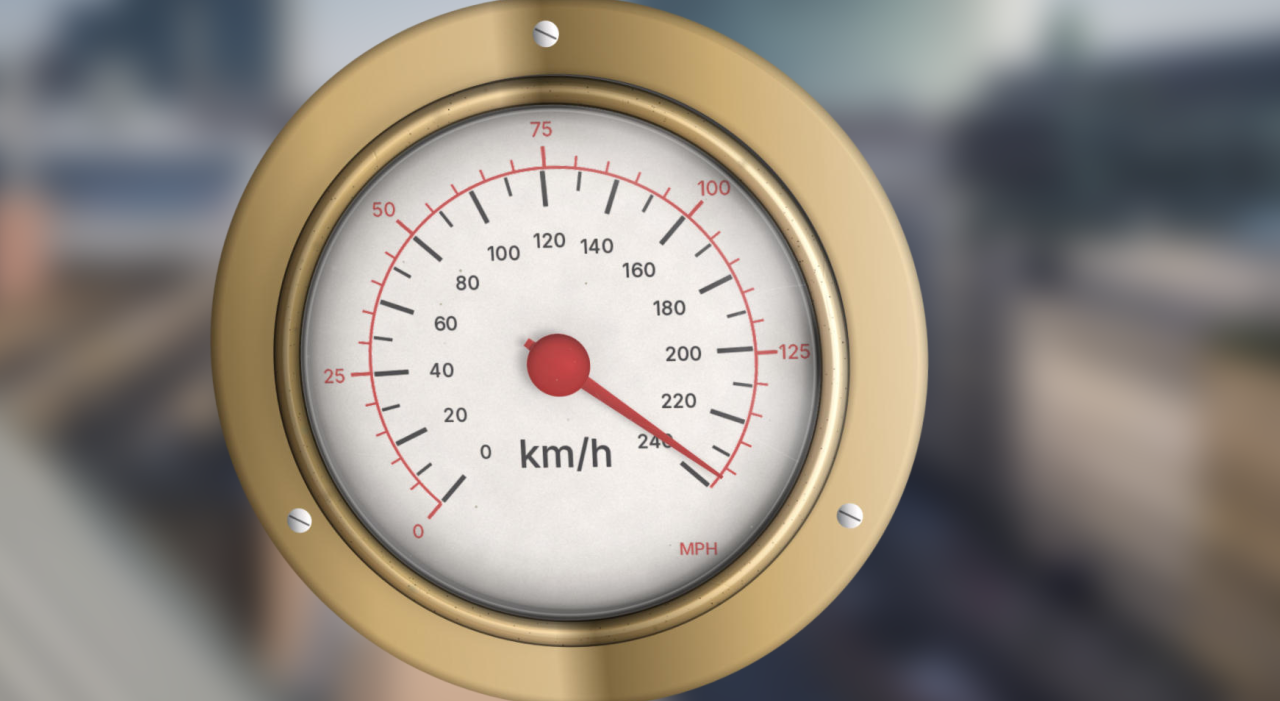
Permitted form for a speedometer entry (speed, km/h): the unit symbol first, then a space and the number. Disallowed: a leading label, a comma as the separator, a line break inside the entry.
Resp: km/h 235
